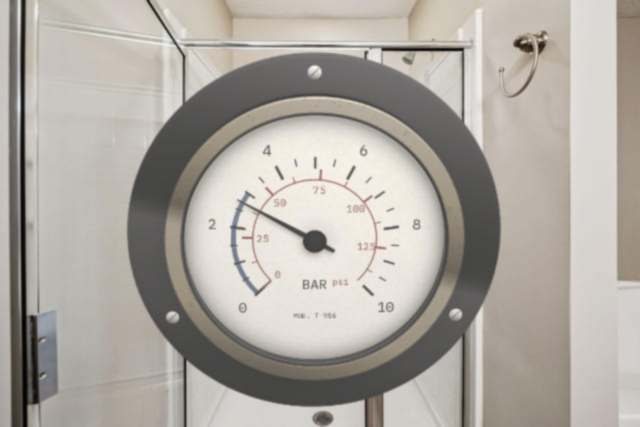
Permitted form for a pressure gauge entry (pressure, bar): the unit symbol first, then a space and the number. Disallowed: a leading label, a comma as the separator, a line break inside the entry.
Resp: bar 2.75
